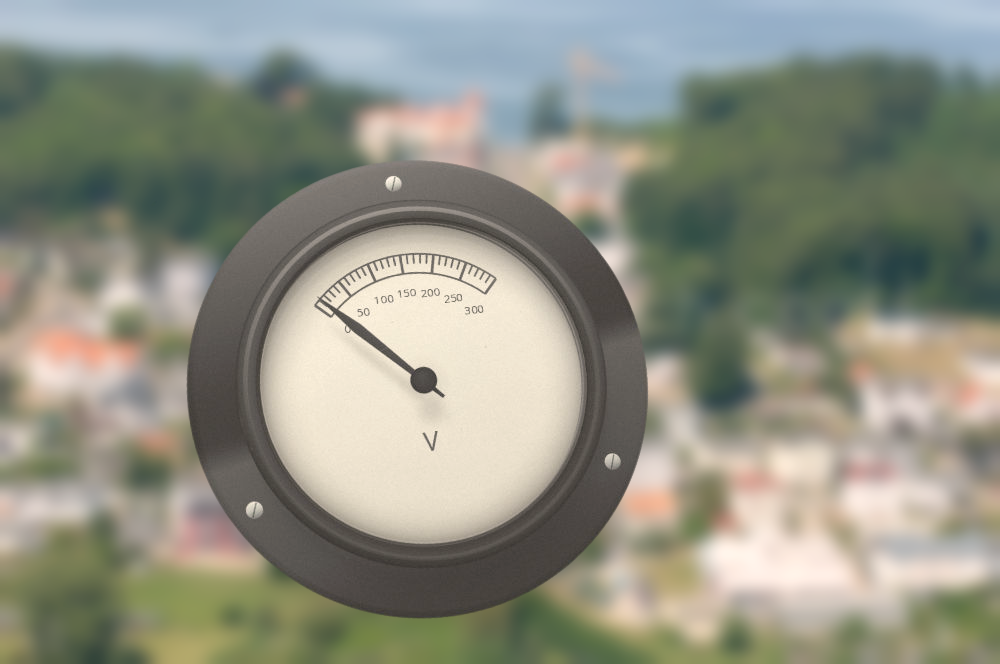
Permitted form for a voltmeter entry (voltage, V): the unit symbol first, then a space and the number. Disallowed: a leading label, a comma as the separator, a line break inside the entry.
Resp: V 10
